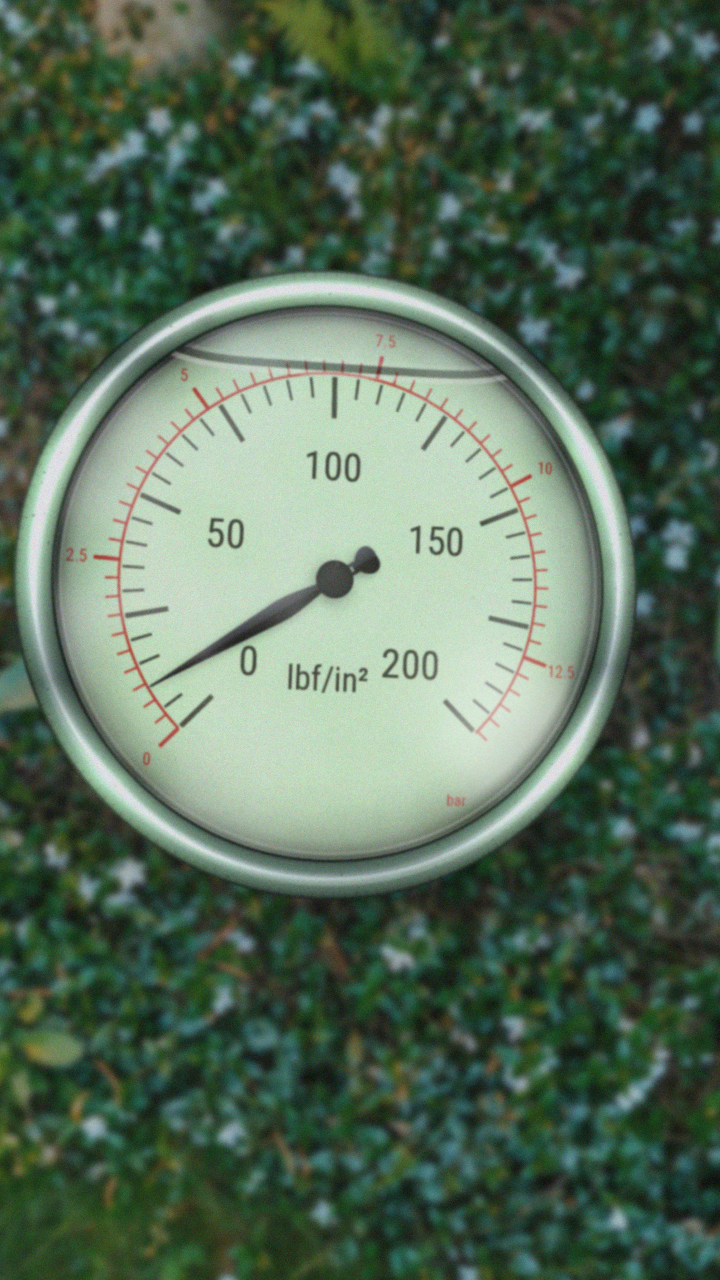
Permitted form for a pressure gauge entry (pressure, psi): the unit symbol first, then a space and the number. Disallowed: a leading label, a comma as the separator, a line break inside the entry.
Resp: psi 10
